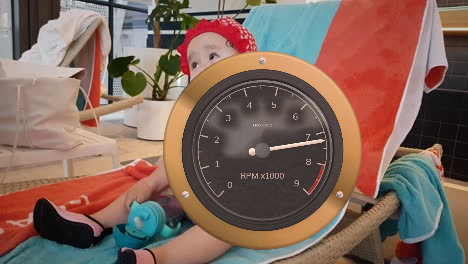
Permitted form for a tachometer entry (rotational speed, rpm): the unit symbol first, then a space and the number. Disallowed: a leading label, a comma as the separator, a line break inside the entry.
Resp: rpm 7250
